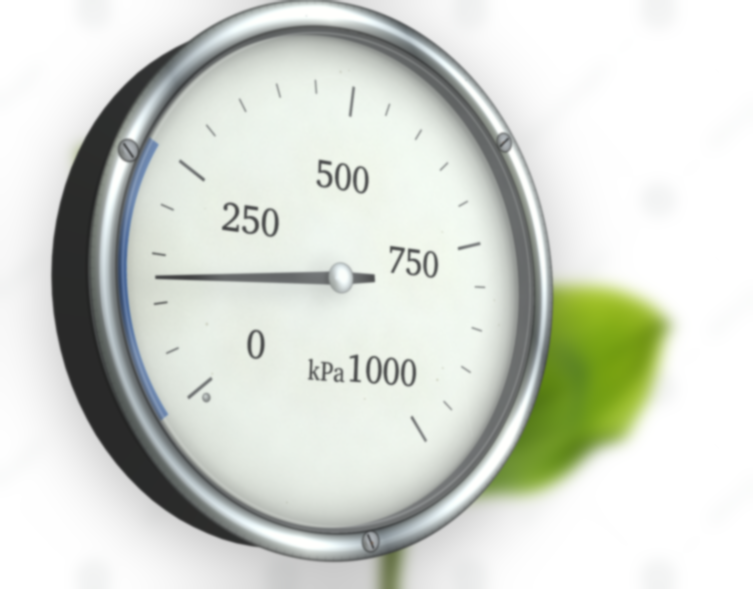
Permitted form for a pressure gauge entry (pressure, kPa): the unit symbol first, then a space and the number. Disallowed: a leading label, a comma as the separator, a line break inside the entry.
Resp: kPa 125
